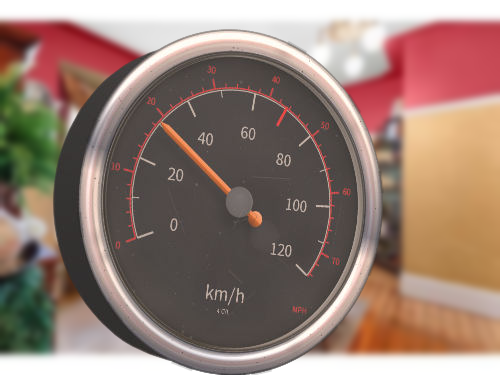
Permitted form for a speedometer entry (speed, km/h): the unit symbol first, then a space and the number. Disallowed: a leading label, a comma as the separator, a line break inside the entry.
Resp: km/h 30
